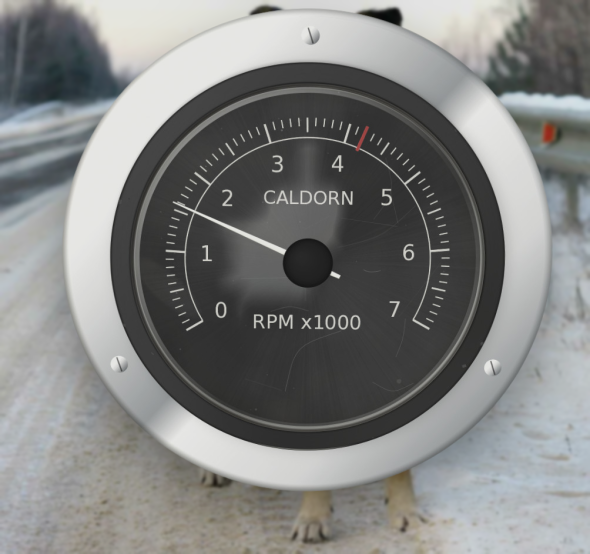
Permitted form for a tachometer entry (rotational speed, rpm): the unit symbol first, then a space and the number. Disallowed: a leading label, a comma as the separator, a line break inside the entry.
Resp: rpm 1600
